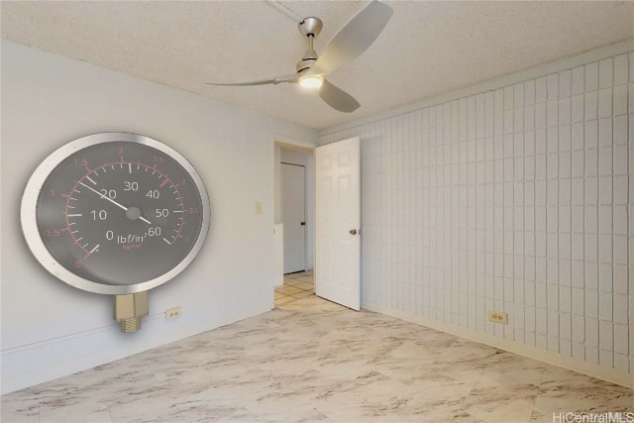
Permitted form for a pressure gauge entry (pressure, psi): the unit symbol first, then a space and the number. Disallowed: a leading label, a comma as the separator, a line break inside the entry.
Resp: psi 18
